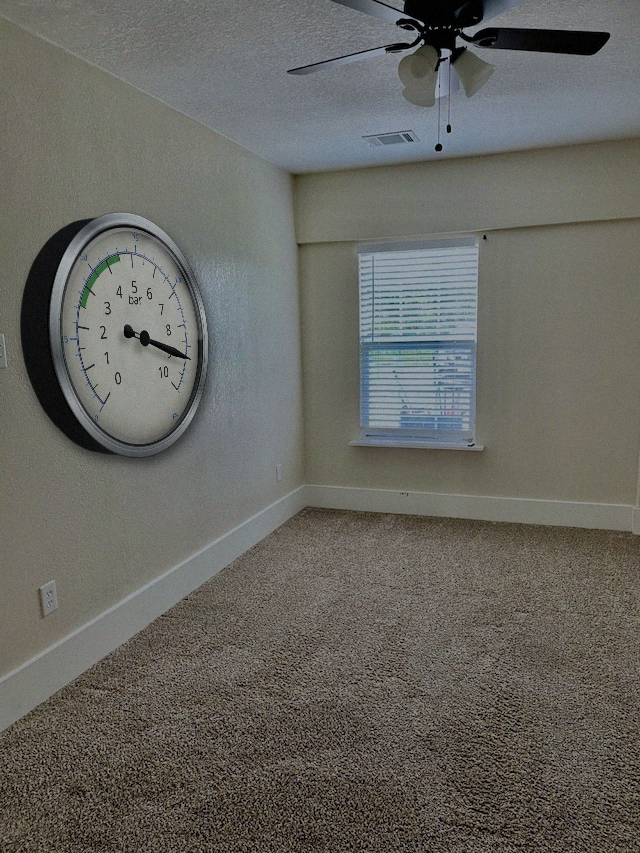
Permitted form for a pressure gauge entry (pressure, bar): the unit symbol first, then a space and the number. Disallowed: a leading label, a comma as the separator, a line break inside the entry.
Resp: bar 9
